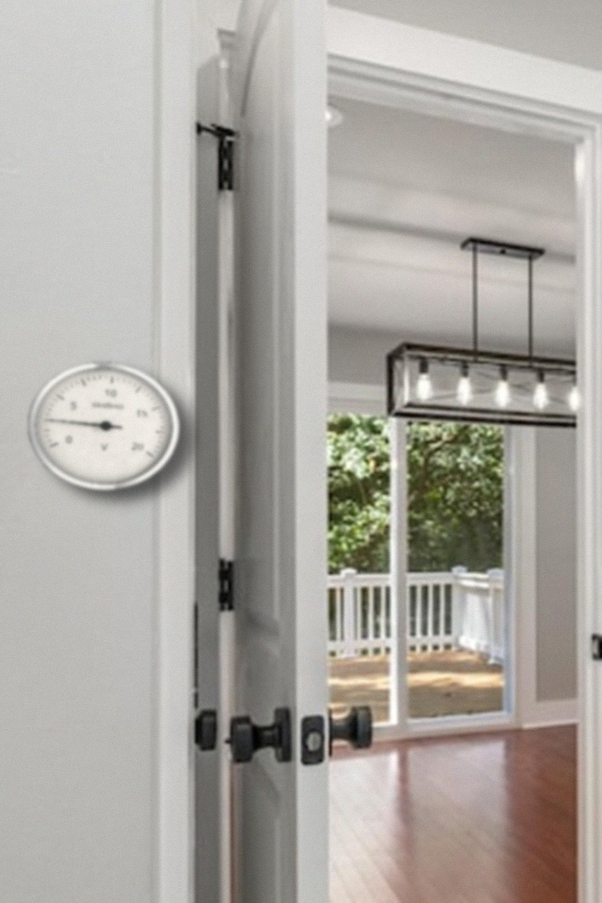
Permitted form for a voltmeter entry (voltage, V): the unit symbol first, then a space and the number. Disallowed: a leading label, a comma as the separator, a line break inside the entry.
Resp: V 2.5
